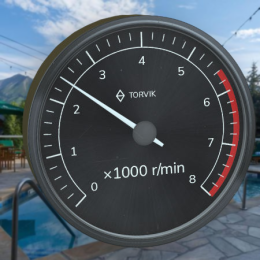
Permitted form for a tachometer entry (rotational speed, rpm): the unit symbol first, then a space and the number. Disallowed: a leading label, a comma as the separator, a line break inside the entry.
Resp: rpm 2400
